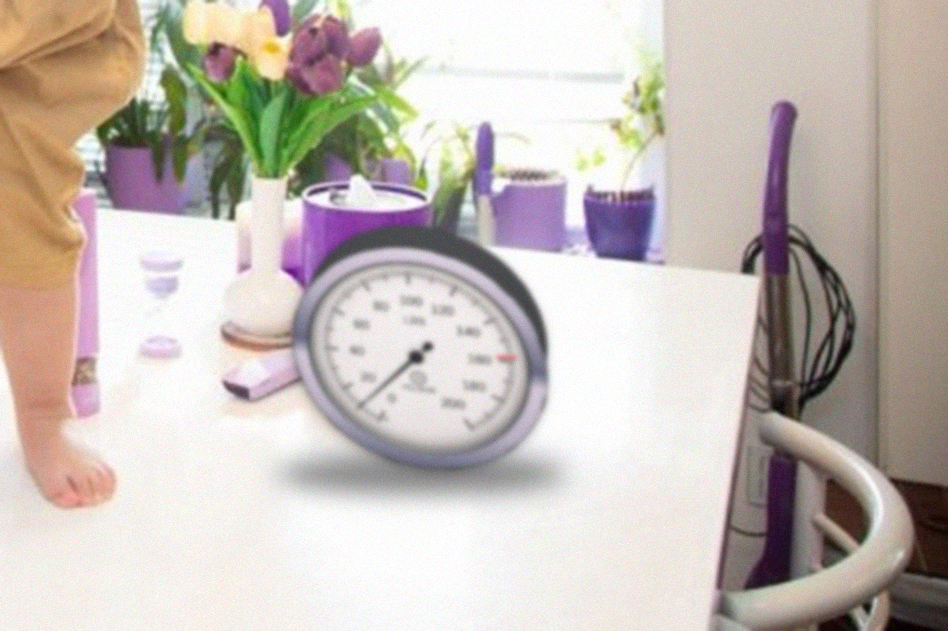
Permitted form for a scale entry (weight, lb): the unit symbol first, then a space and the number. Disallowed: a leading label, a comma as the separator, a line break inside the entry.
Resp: lb 10
